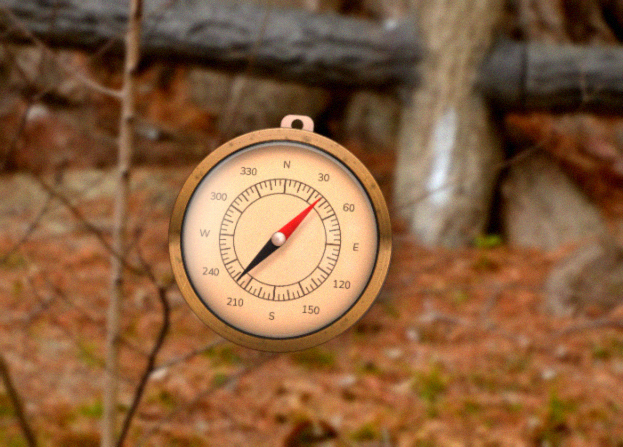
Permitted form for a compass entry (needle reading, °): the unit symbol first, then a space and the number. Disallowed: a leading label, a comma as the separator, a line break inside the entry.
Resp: ° 40
